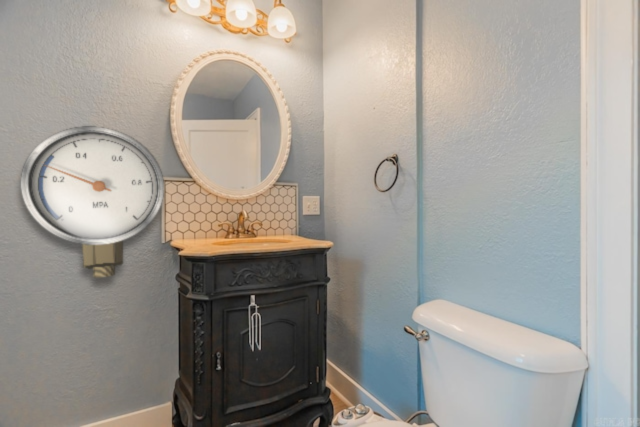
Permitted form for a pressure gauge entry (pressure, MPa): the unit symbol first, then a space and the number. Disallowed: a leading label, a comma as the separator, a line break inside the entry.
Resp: MPa 0.25
